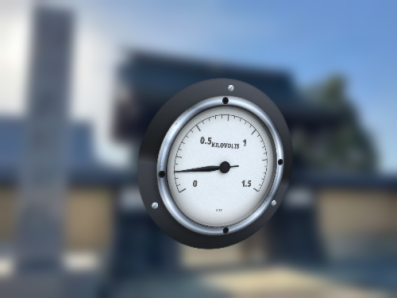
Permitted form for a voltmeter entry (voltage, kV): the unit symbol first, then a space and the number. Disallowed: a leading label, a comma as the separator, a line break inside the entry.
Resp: kV 0.15
